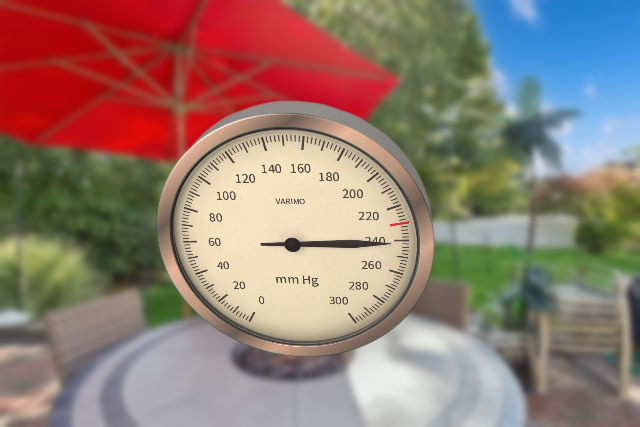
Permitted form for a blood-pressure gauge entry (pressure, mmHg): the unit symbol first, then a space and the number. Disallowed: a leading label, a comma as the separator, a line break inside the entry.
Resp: mmHg 240
